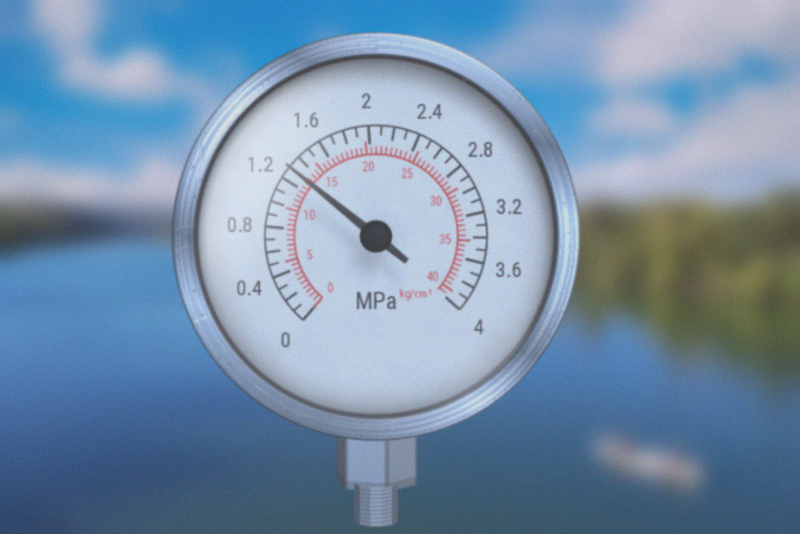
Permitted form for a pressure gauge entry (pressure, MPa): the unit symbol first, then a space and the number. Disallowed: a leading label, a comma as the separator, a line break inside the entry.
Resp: MPa 1.3
